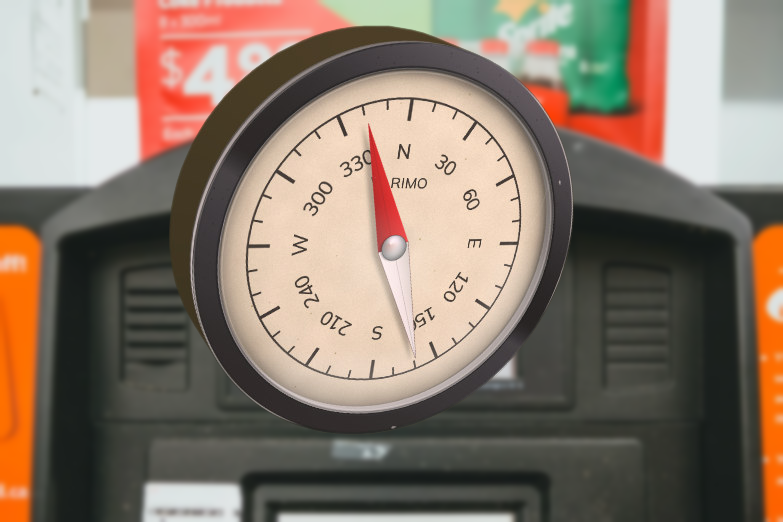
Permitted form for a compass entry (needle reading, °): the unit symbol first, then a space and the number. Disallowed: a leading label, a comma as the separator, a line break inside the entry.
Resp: ° 340
